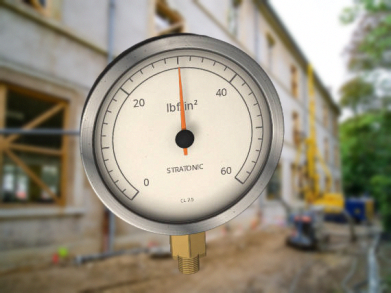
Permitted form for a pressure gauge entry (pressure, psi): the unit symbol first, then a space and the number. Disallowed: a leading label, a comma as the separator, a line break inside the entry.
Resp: psi 30
